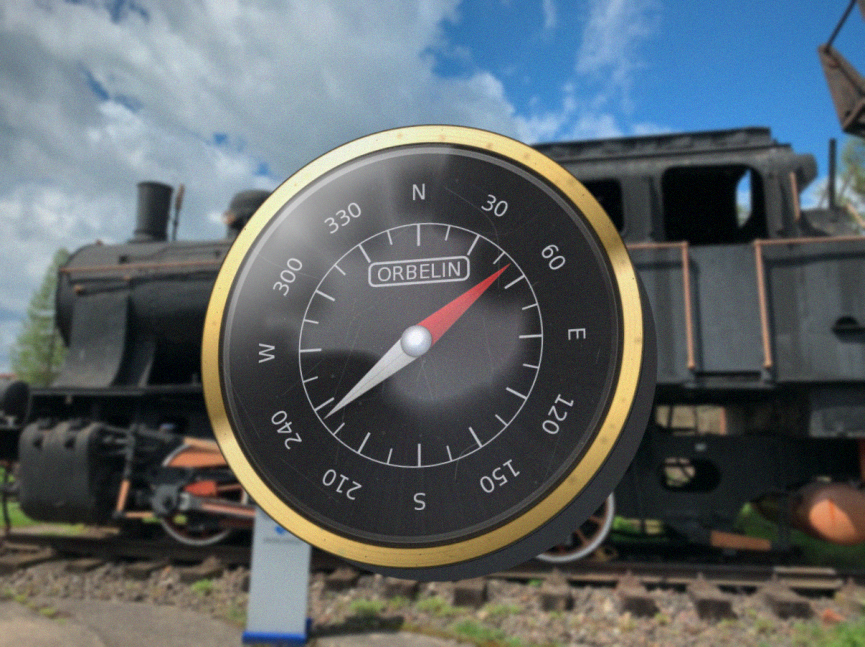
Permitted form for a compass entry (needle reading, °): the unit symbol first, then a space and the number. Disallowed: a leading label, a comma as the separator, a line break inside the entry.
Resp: ° 52.5
